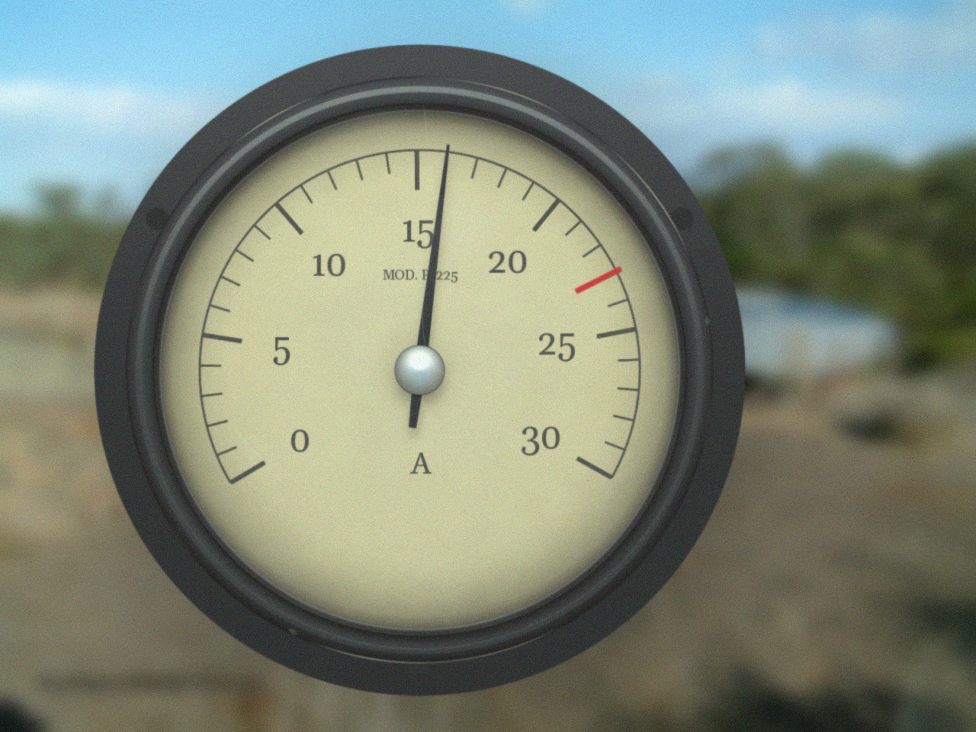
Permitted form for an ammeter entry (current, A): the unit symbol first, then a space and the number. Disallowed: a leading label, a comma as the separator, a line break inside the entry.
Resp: A 16
